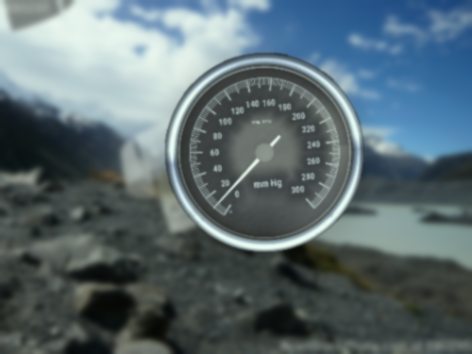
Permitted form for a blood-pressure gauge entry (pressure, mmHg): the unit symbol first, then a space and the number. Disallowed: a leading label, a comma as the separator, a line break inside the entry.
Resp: mmHg 10
